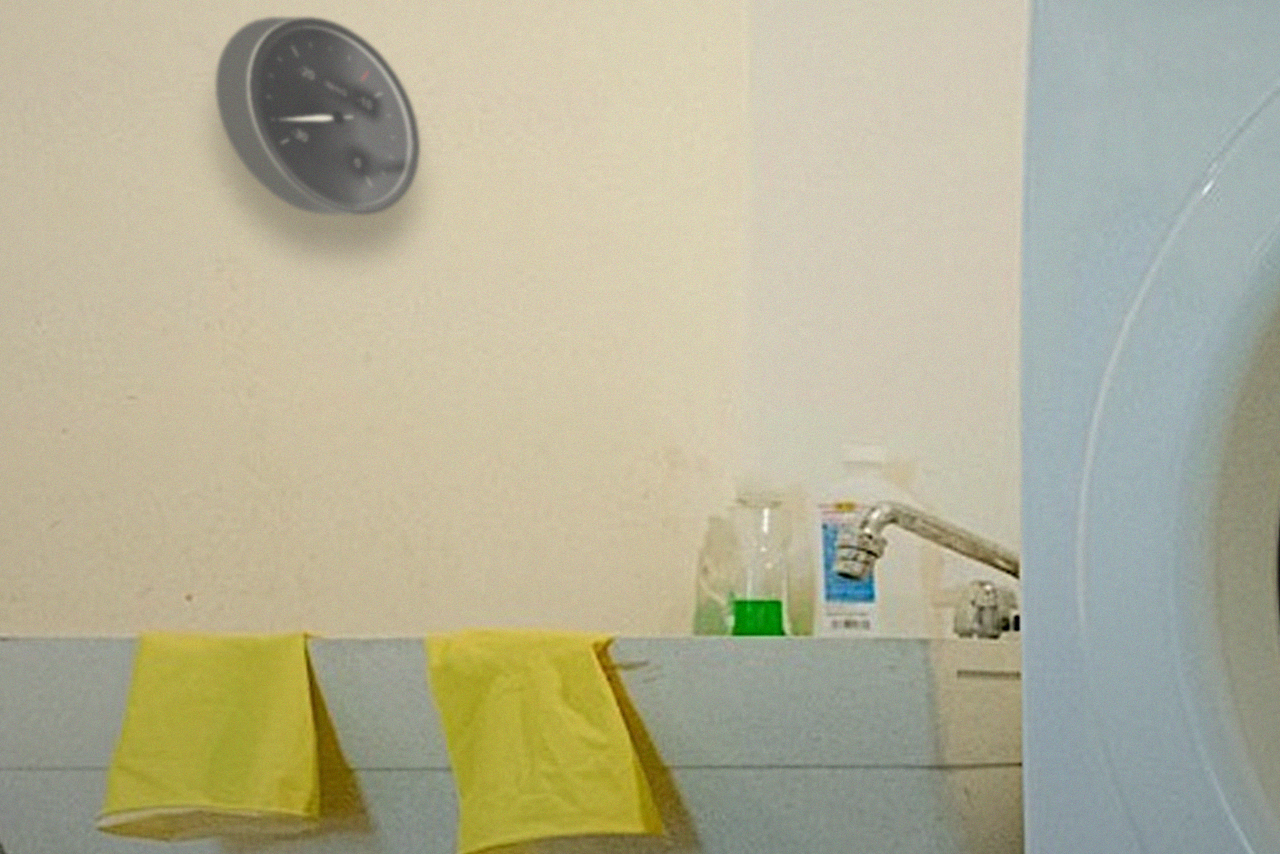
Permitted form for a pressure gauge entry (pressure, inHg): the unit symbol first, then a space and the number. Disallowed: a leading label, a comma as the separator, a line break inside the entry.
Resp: inHg -28
